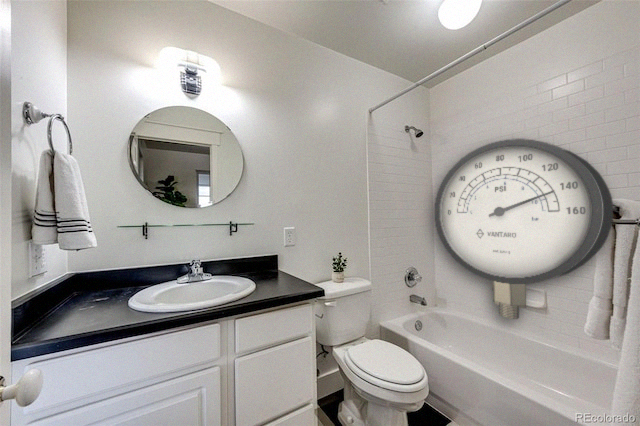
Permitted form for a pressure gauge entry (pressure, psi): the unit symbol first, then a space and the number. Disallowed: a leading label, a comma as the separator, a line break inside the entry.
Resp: psi 140
